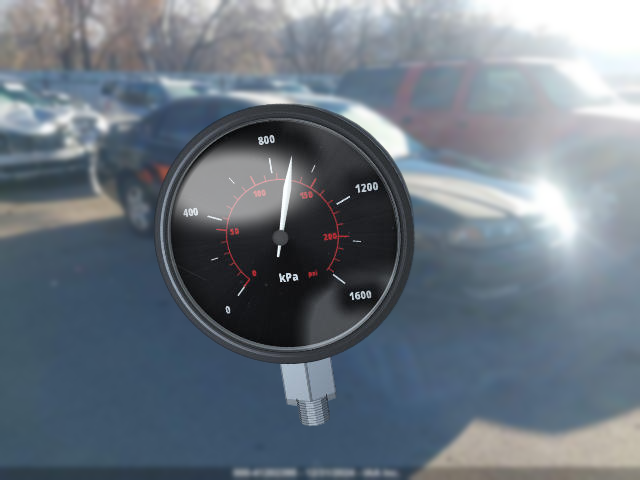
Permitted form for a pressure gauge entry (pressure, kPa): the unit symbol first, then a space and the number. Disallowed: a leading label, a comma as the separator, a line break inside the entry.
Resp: kPa 900
